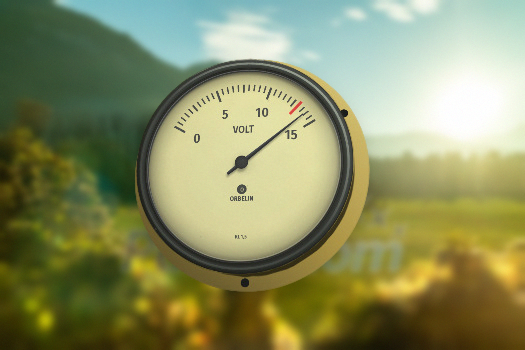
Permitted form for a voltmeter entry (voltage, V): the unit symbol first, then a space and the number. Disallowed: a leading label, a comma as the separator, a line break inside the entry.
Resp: V 14
